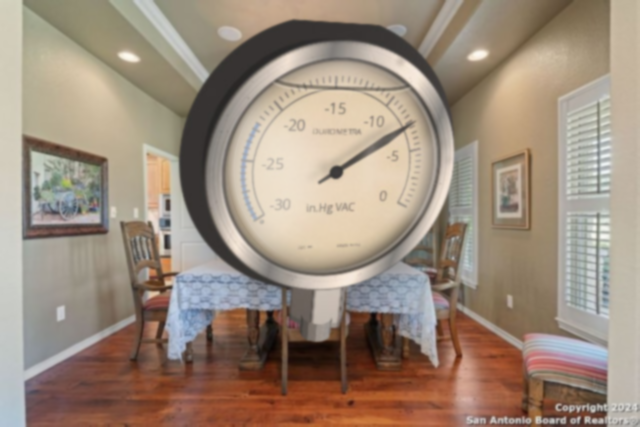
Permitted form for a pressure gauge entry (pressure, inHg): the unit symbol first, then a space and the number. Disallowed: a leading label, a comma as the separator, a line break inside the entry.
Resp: inHg -7.5
